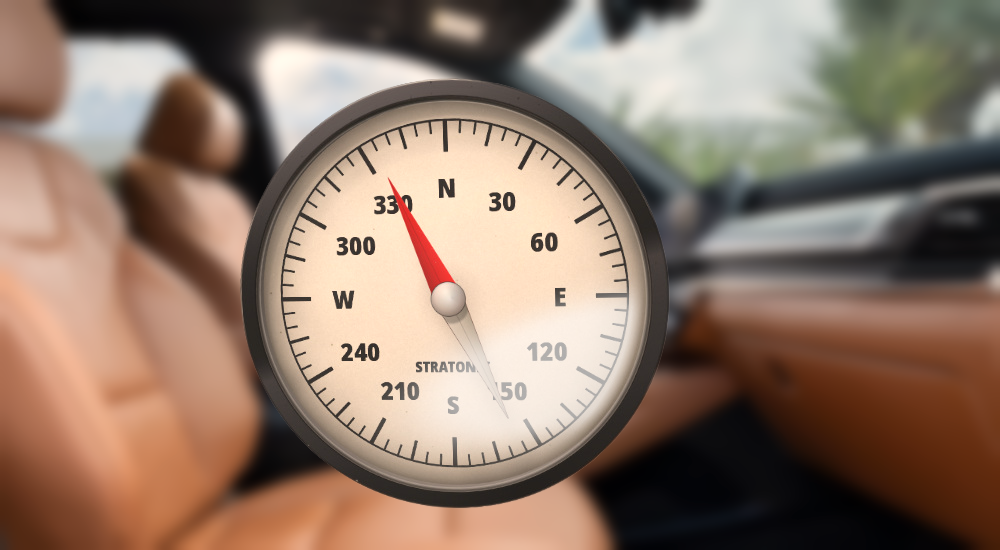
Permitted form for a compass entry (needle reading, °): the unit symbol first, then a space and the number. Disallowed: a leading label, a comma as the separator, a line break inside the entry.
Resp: ° 335
